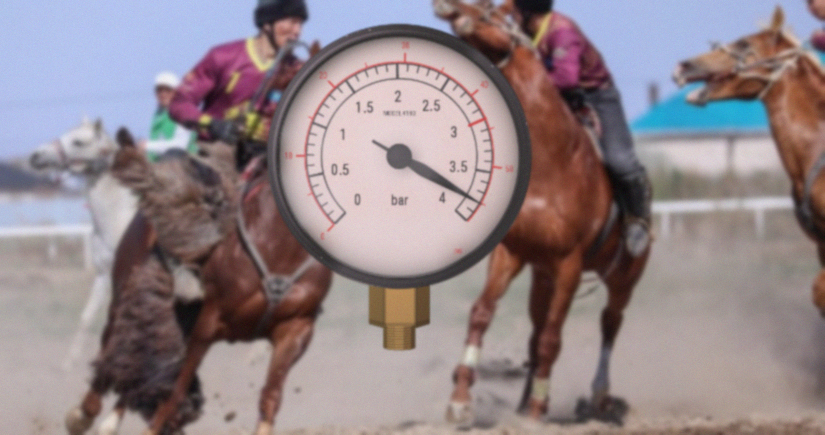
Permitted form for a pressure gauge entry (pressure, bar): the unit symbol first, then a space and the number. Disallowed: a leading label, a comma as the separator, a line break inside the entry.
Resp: bar 3.8
